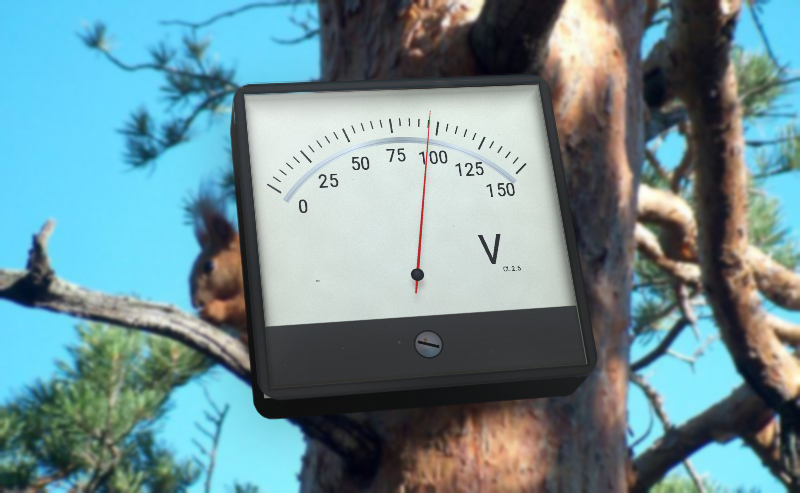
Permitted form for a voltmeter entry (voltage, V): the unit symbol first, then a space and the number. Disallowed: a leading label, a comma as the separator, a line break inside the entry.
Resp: V 95
